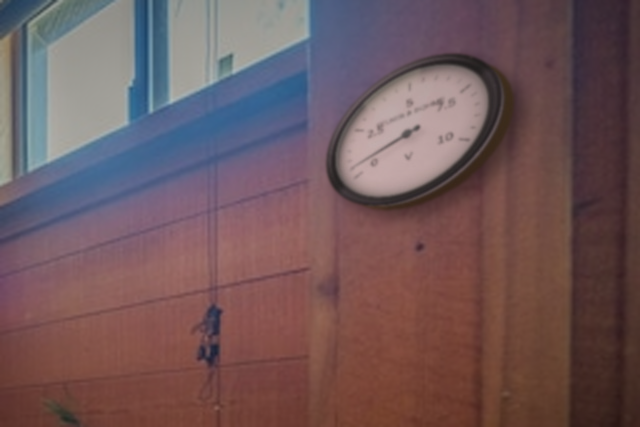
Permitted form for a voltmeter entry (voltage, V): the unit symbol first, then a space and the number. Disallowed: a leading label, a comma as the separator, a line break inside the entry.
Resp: V 0.5
